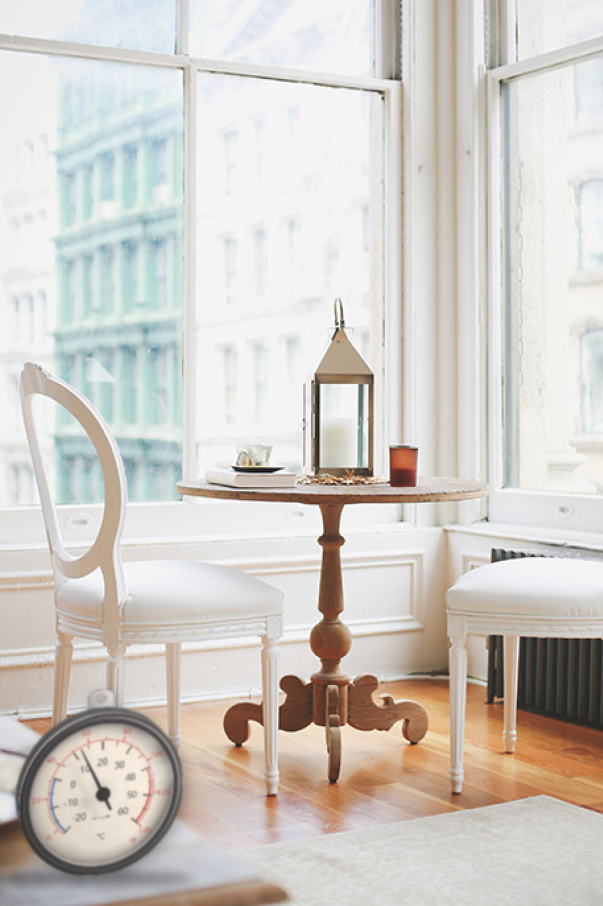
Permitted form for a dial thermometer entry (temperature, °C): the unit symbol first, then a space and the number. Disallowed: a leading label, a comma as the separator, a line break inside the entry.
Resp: °C 12.5
